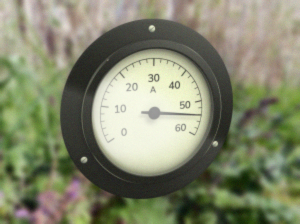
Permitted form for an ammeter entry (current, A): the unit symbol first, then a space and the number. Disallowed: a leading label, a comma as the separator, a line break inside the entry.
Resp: A 54
